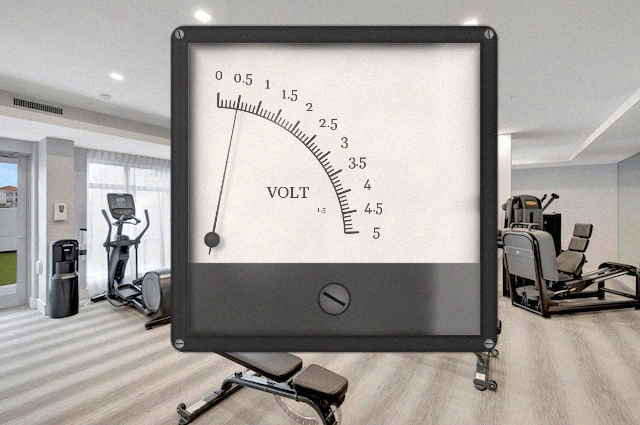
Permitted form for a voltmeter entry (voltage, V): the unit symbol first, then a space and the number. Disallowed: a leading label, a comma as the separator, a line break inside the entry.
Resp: V 0.5
